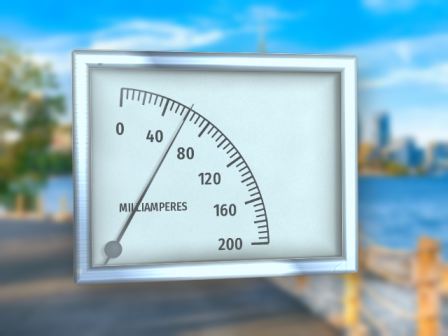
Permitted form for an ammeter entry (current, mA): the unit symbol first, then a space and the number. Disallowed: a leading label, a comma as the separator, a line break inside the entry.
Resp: mA 60
